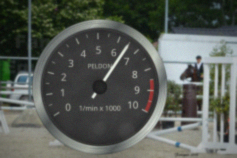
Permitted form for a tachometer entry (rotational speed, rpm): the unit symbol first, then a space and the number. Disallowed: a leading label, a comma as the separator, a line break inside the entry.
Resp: rpm 6500
